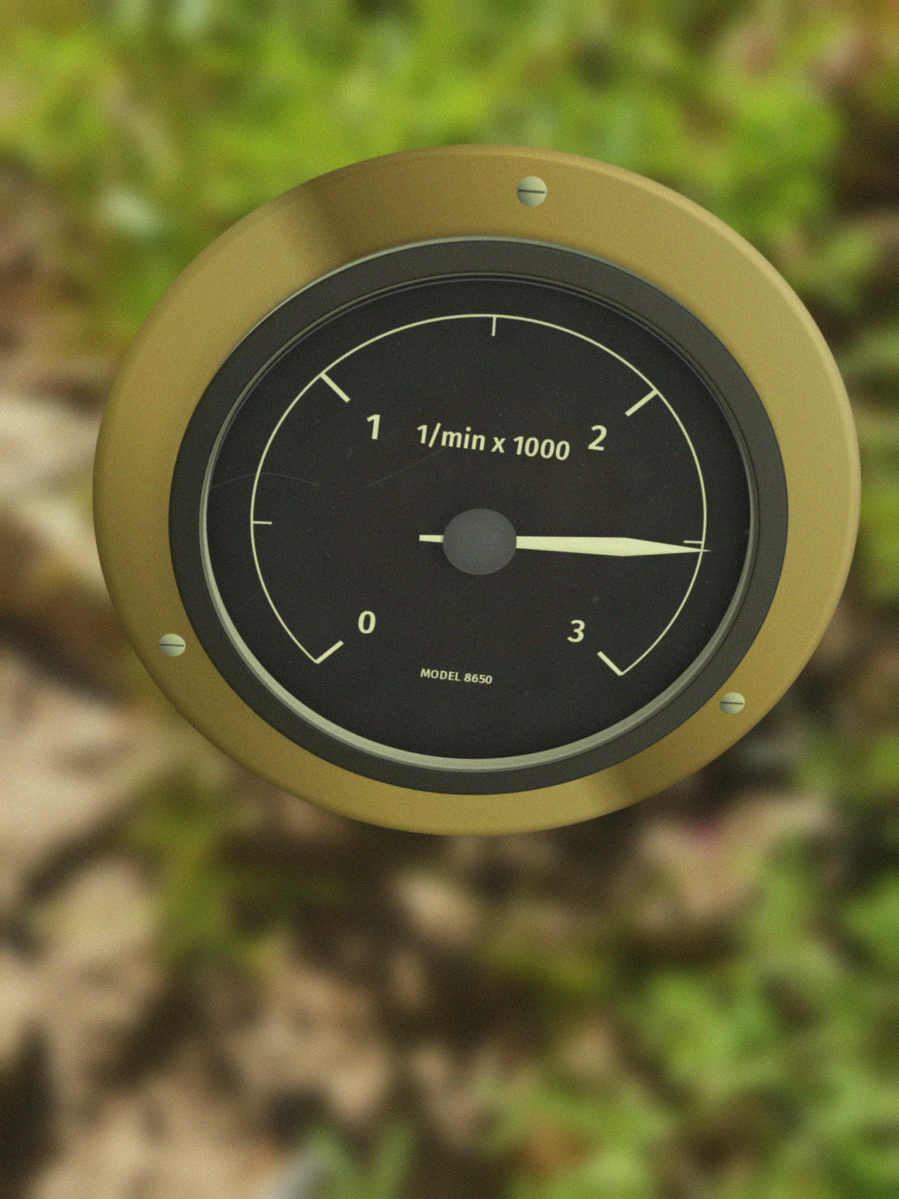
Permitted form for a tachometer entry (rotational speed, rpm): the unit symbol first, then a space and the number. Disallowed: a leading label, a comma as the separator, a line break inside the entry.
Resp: rpm 2500
